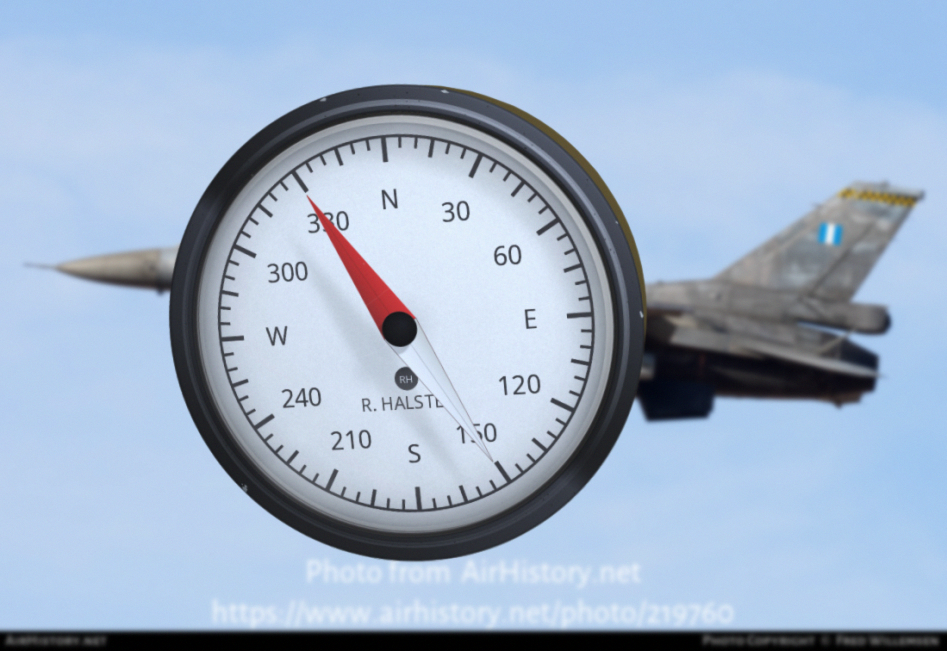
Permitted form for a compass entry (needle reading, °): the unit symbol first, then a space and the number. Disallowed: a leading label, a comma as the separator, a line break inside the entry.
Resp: ° 330
